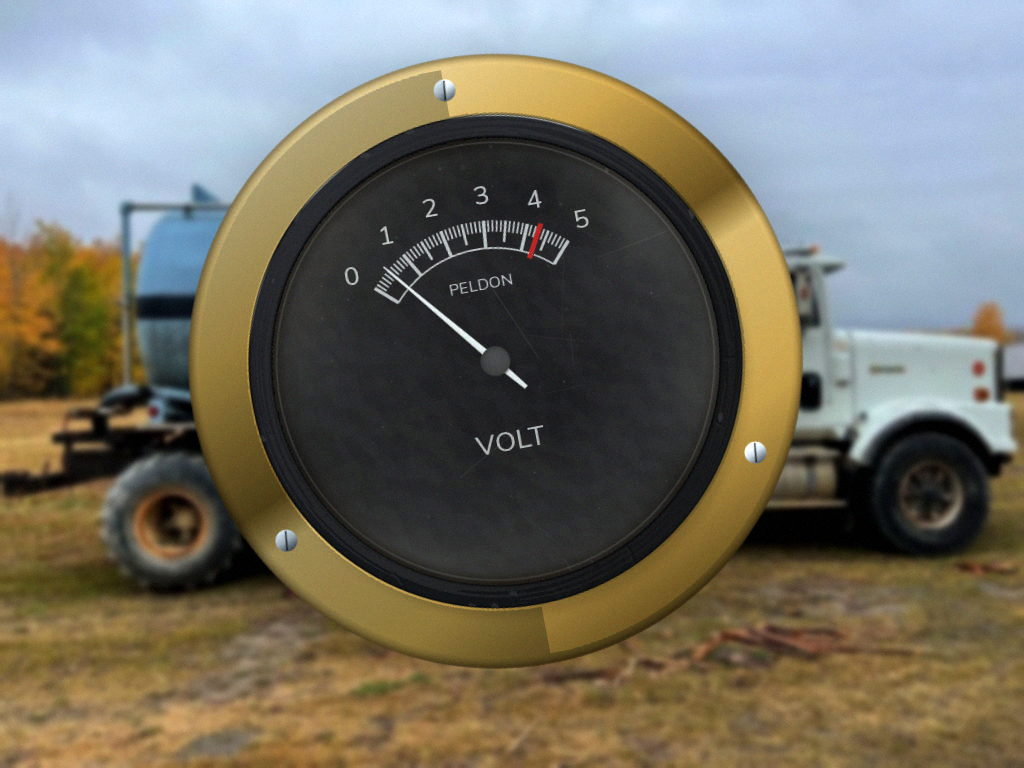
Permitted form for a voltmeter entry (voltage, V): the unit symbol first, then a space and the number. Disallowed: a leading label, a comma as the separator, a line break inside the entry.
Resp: V 0.5
